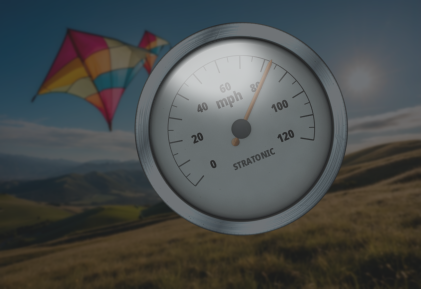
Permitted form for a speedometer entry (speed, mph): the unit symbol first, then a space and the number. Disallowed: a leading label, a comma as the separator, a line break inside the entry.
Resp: mph 82.5
